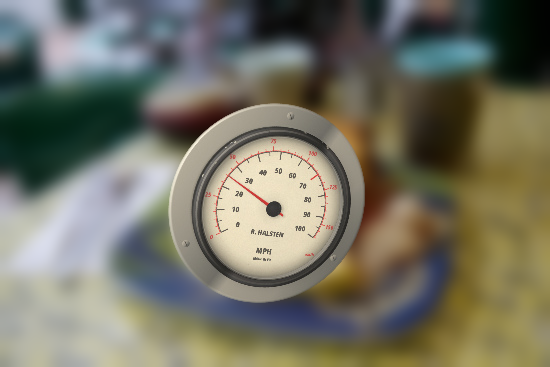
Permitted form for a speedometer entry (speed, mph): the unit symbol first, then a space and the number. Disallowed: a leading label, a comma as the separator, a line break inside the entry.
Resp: mph 25
